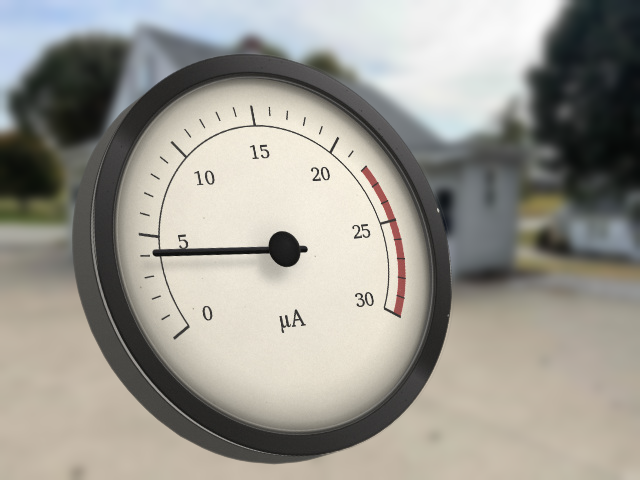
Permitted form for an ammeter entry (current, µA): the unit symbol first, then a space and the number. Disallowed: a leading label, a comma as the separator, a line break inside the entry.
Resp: µA 4
